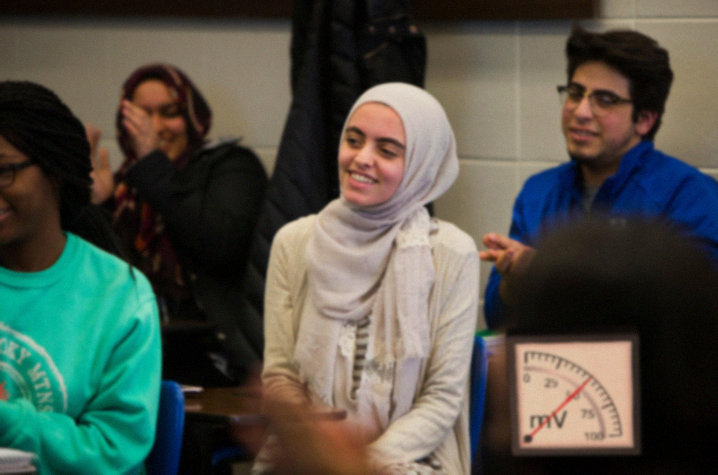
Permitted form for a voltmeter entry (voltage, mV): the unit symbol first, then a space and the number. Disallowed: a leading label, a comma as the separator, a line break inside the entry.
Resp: mV 50
